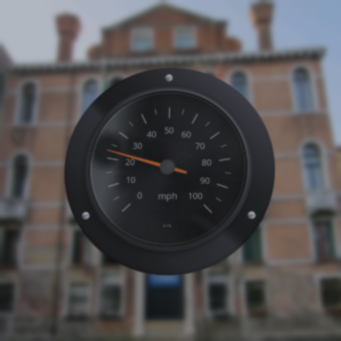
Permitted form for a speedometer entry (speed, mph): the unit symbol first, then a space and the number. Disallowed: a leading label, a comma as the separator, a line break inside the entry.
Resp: mph 22.5
